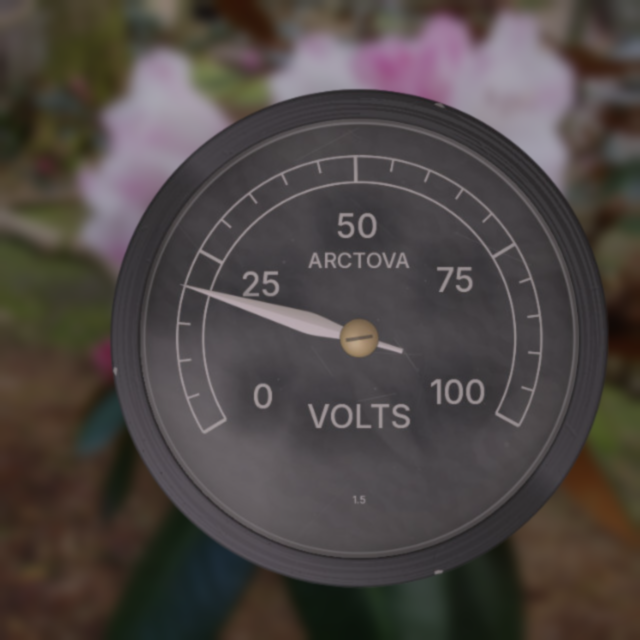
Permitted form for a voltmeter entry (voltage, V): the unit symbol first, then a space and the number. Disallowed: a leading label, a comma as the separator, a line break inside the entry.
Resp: V 20
